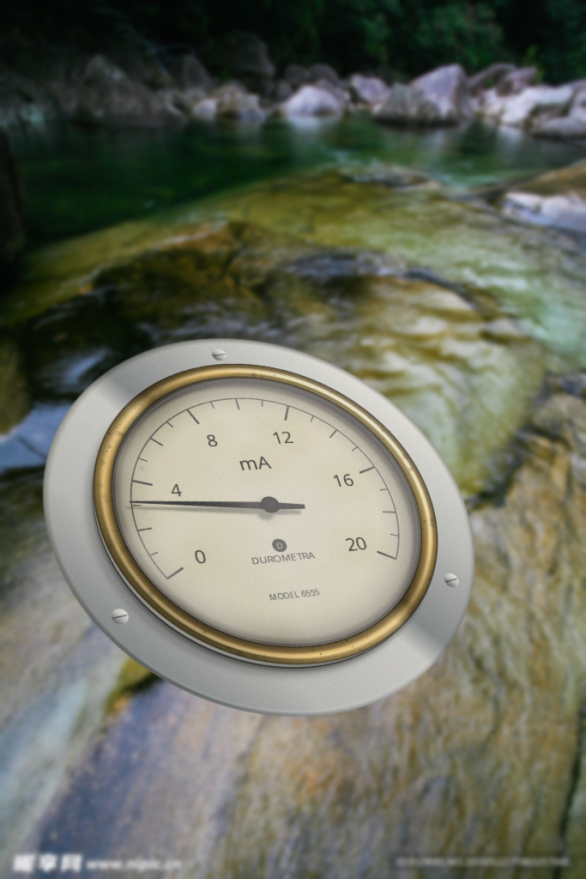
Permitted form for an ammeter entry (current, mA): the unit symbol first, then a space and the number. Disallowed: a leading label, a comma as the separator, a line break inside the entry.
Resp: mA 3
